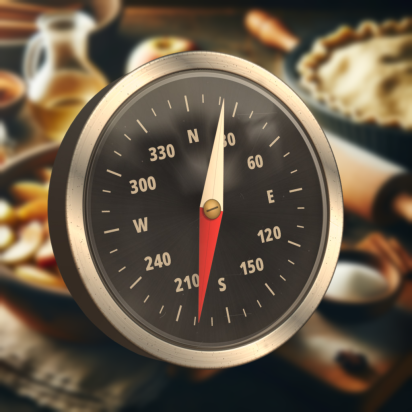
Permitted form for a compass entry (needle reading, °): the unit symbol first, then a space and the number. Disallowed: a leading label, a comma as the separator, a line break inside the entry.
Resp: ° 200
